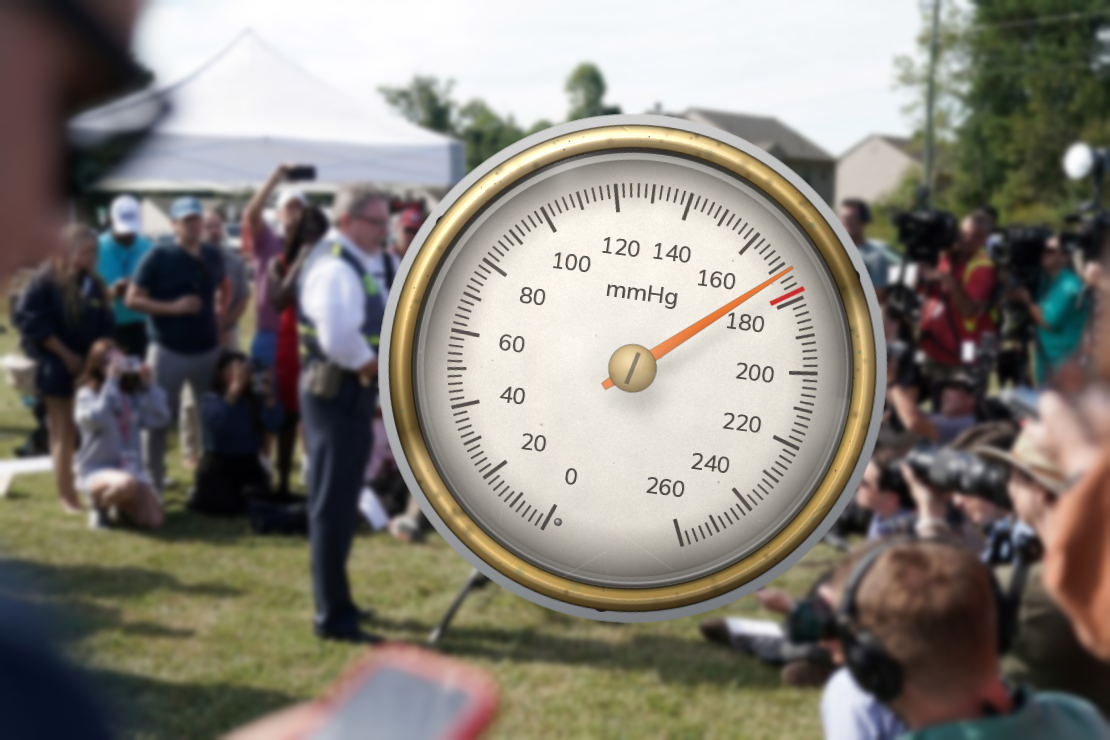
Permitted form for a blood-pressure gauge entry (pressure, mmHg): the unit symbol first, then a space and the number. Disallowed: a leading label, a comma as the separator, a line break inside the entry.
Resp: mmHg 172
